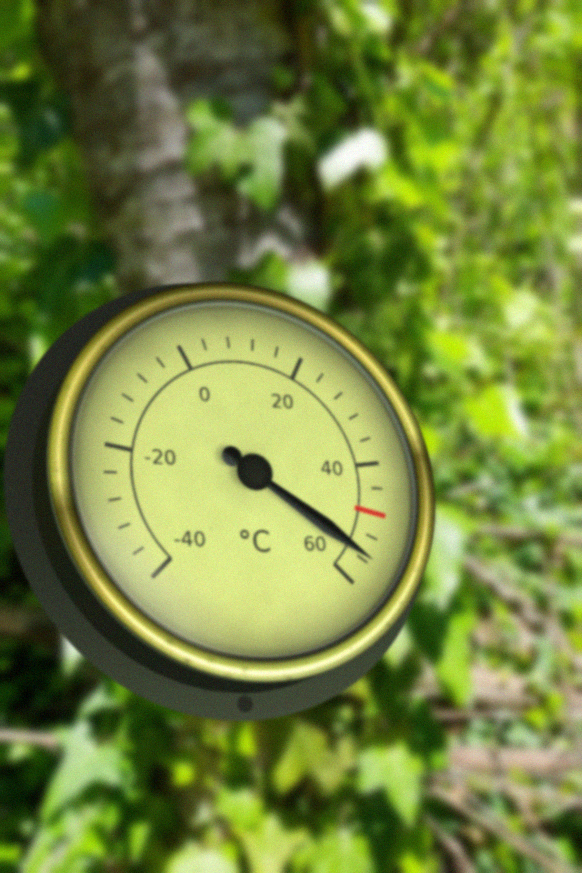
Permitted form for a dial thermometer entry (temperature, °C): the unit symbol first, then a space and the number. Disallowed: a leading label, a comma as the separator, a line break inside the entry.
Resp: °C 56
